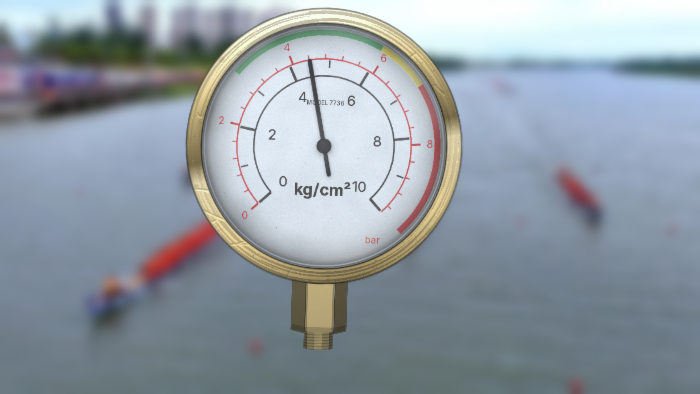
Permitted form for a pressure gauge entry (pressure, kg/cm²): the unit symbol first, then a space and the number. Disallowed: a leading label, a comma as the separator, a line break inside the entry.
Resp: kg/cm² 4.5
